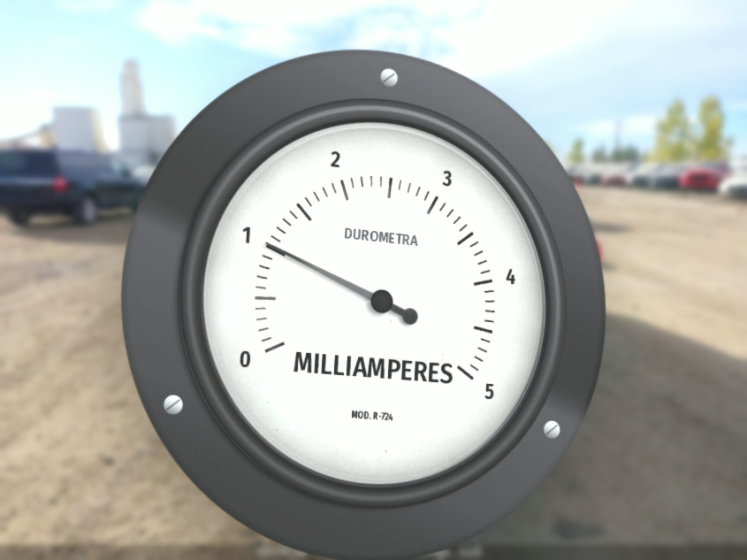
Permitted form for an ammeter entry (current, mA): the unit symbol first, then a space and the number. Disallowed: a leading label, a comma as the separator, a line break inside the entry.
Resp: mA 1
